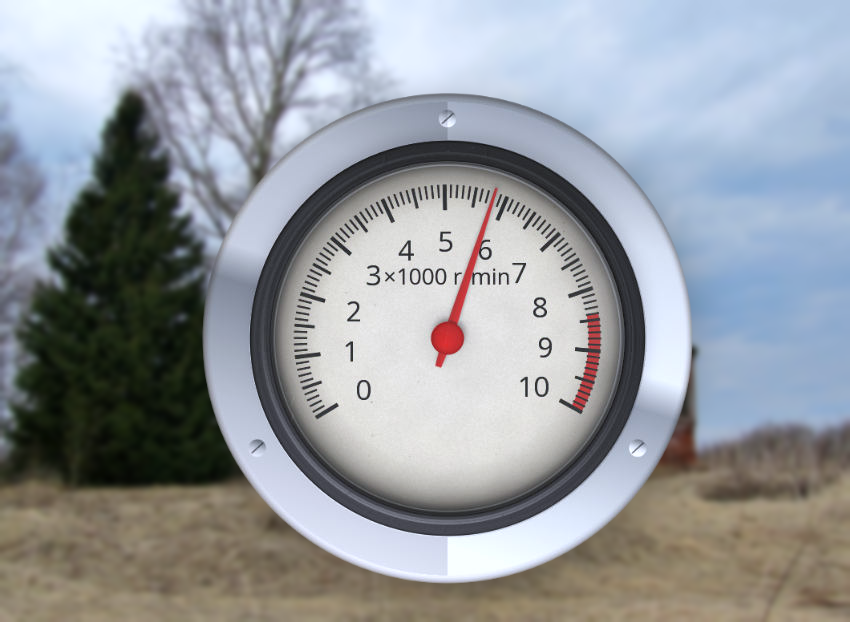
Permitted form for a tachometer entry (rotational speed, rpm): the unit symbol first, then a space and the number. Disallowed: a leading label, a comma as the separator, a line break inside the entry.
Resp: rpm 5800
